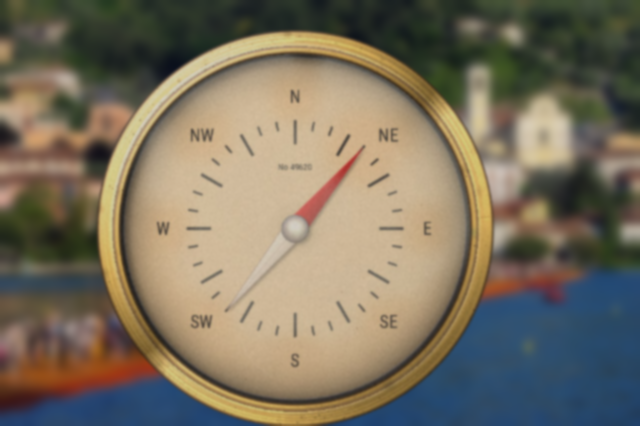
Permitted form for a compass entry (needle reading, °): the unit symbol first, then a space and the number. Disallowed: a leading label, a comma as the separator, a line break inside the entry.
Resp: ° 40
